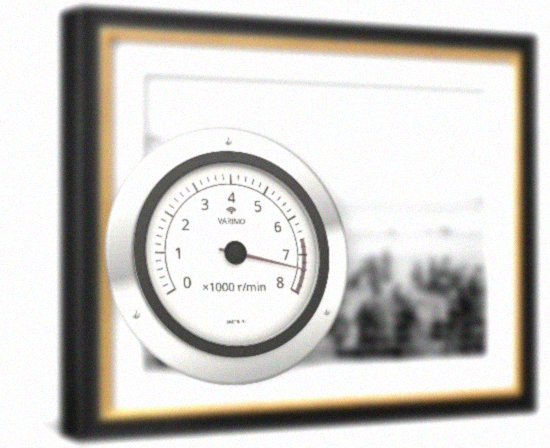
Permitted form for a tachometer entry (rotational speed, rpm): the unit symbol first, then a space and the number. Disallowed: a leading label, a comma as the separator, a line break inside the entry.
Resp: rpm 7400
